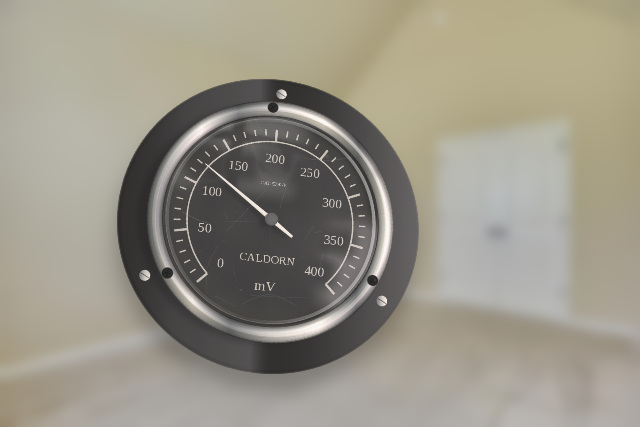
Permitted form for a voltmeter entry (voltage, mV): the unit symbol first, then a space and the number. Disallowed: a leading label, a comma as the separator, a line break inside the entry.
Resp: mV 120
